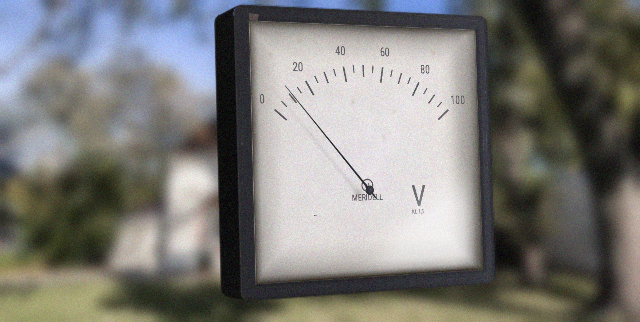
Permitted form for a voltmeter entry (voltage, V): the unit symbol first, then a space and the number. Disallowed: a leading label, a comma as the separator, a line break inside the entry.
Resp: V 10
